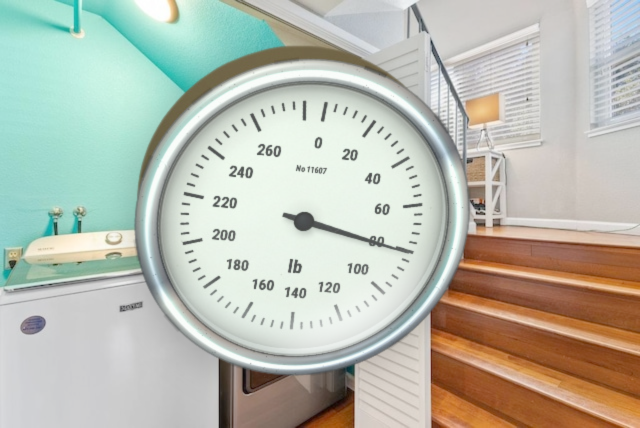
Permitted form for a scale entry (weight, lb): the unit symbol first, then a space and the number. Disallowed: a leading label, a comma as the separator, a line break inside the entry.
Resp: lb 80
